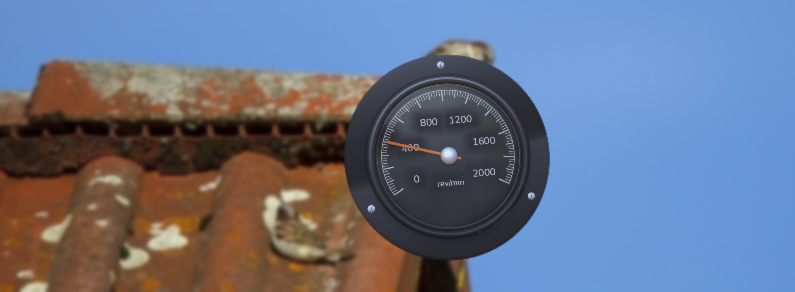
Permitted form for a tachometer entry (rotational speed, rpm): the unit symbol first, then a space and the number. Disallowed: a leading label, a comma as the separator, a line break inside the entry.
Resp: rpm 400
